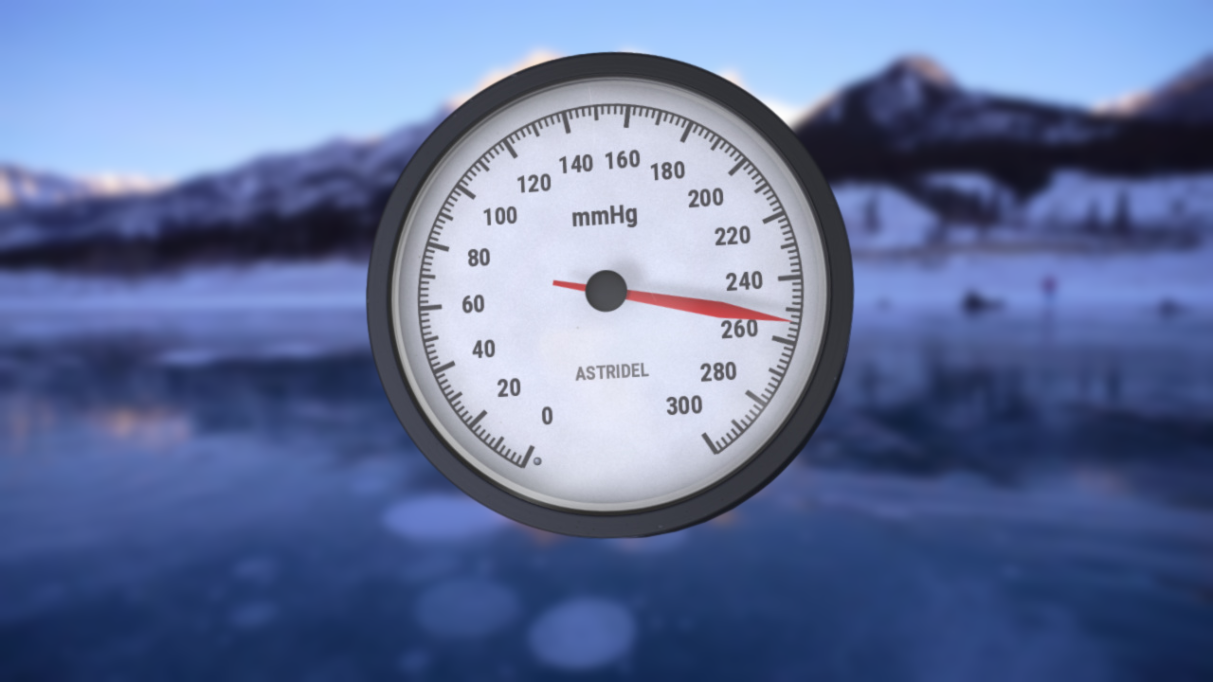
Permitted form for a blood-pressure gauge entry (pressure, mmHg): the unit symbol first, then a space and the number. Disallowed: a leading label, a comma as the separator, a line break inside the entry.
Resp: mmHg 254
